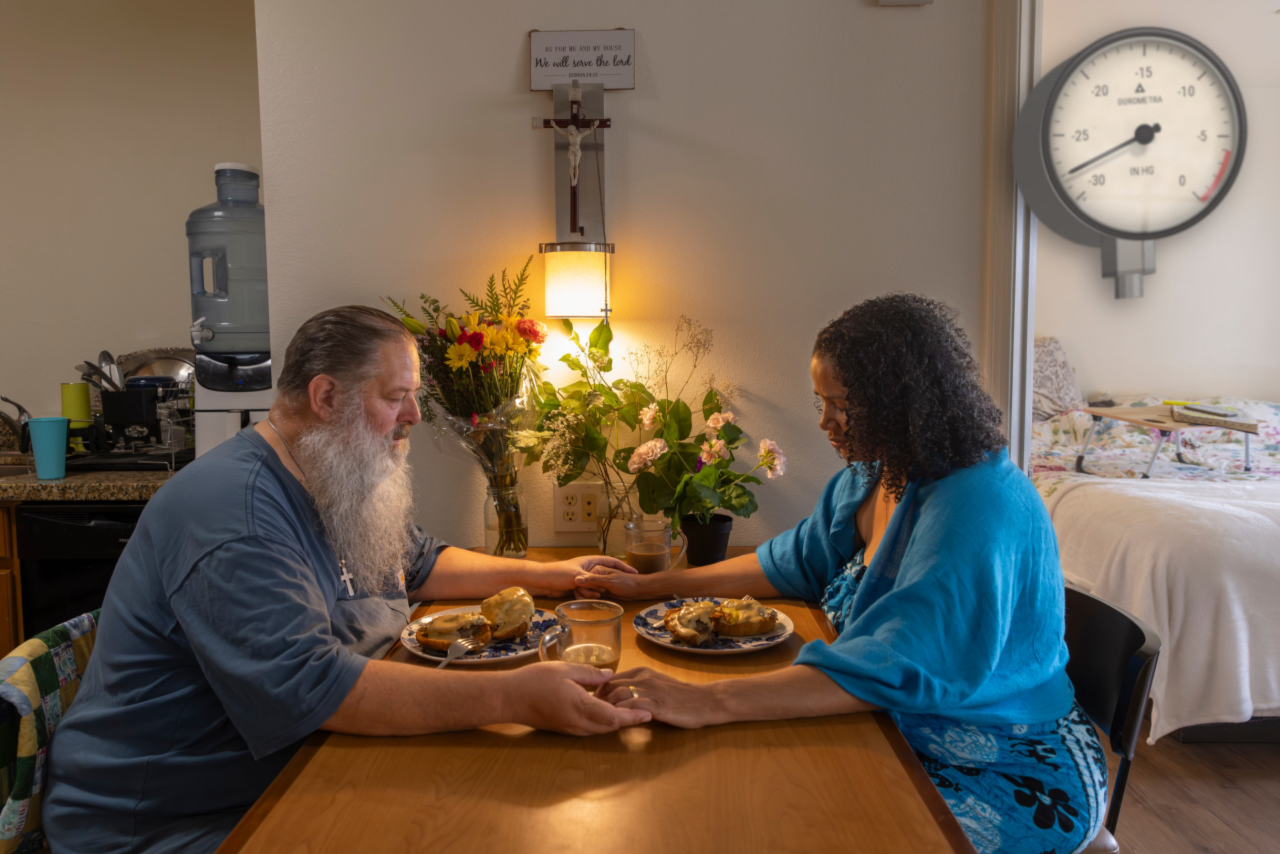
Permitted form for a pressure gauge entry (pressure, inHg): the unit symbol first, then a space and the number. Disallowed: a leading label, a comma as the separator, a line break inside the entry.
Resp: inHg -28
